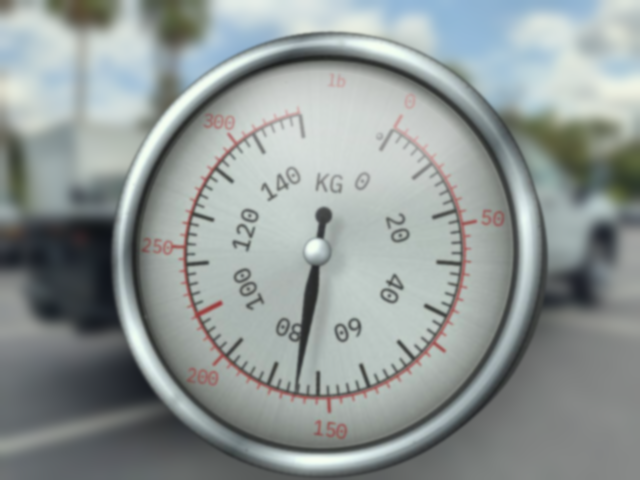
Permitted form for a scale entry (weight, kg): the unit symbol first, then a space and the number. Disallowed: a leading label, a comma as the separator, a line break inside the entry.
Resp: kg 74
